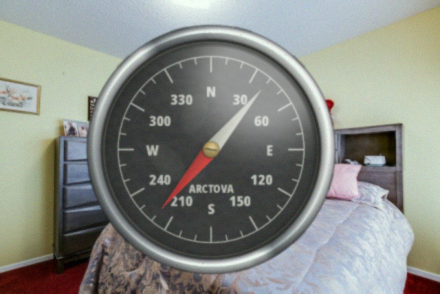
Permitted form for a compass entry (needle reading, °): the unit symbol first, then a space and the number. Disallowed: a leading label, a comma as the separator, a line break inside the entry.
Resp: ° 220
